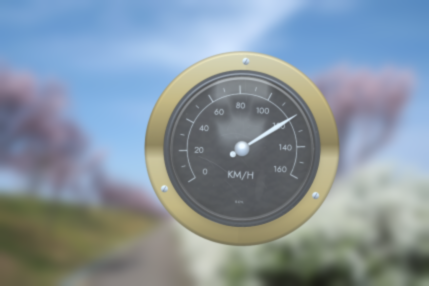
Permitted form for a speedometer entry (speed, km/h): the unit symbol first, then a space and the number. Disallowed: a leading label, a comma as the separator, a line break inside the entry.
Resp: km/h 120
